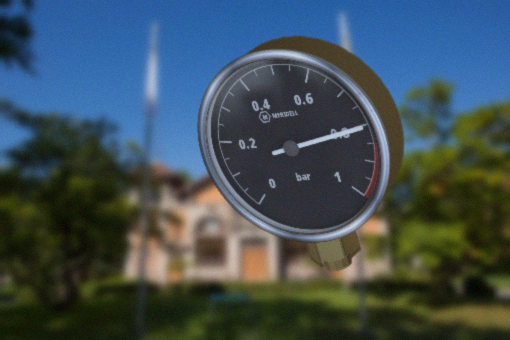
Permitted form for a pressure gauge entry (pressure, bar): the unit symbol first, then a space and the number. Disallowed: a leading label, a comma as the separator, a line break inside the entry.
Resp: bar 0.8
